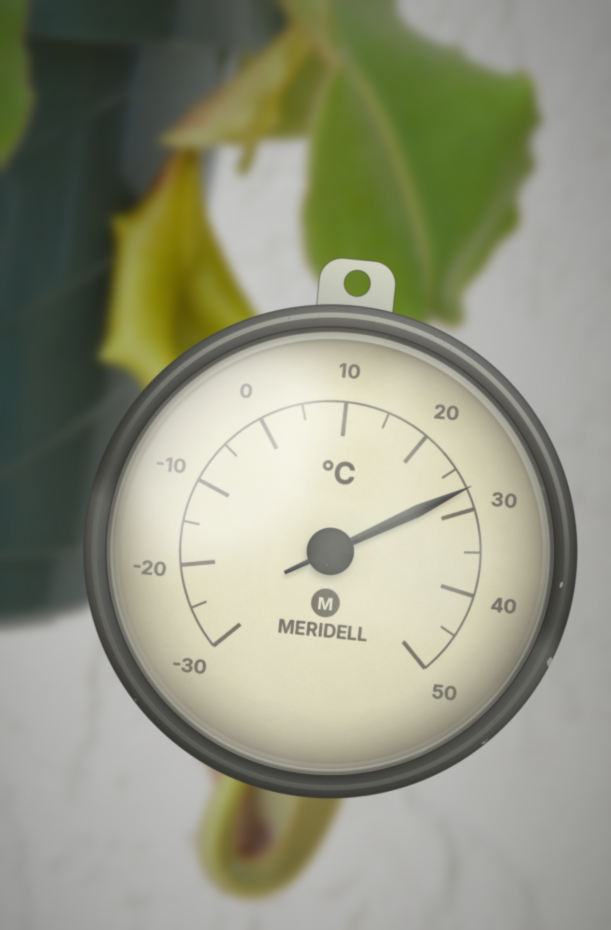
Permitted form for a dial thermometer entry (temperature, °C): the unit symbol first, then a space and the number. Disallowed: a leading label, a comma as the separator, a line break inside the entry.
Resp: °C 27.5
